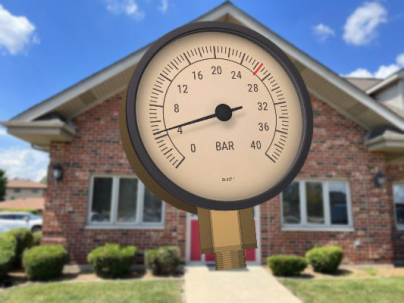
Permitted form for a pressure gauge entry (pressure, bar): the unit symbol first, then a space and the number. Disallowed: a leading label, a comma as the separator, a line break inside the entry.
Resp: bar 4.5
